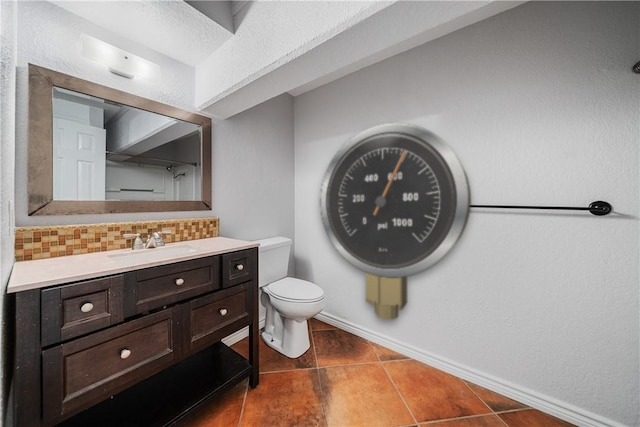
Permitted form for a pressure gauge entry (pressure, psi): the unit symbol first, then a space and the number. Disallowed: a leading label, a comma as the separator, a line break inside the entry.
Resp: psi 600
